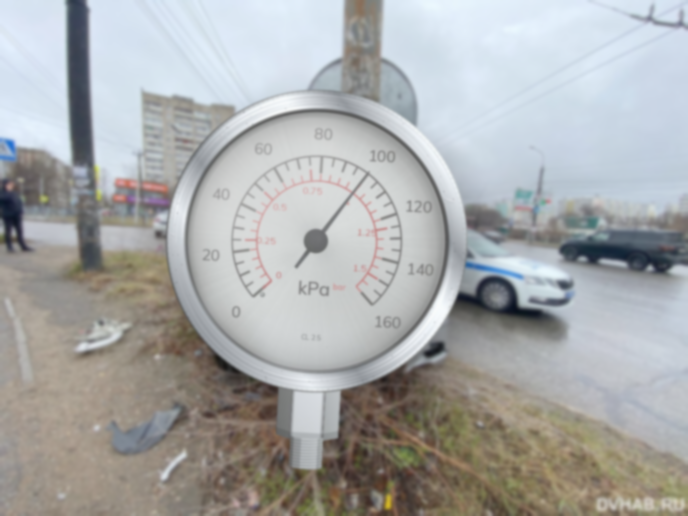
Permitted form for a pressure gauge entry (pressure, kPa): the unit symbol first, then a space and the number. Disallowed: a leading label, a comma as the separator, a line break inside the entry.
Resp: kPa 100
